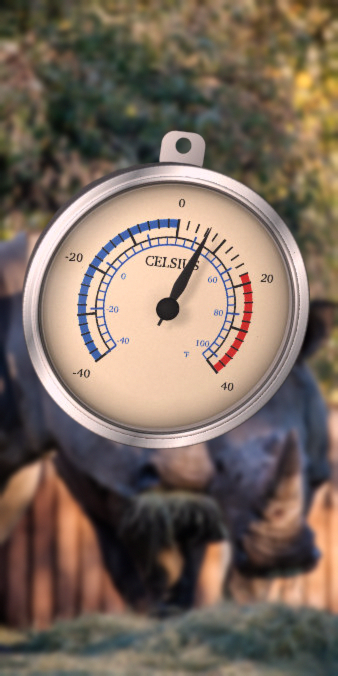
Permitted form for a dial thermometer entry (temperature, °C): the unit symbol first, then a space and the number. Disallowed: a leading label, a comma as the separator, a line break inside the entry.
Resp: °C 6
